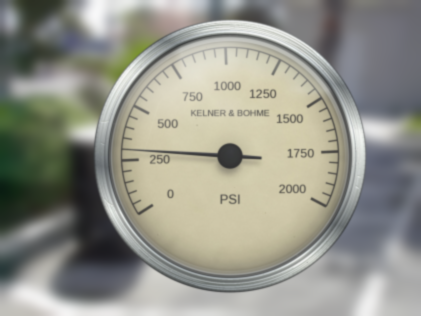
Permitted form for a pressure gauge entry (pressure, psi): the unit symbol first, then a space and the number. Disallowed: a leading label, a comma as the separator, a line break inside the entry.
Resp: psi 300
